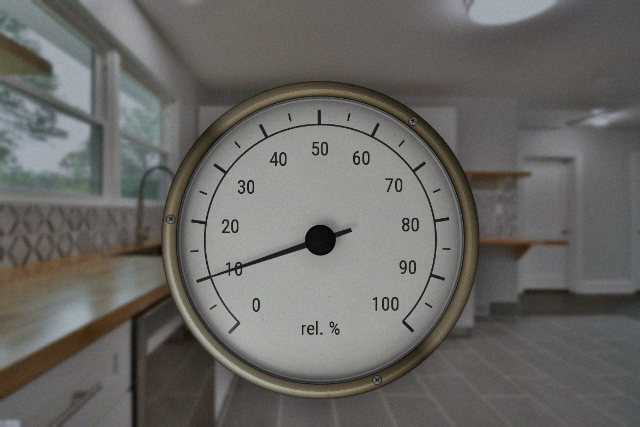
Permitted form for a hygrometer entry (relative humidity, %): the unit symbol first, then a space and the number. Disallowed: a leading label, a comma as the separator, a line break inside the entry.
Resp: % 10
